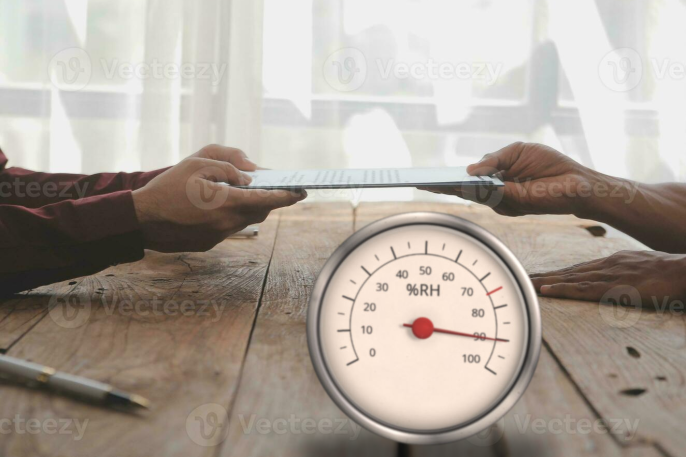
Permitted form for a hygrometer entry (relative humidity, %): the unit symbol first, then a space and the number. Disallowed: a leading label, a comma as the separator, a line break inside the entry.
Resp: % 90
